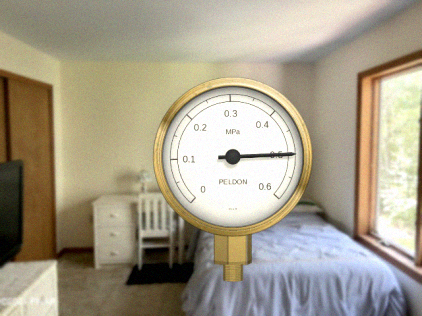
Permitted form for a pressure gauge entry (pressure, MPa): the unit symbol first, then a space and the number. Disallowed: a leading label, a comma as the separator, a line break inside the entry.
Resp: MPa 0.5
